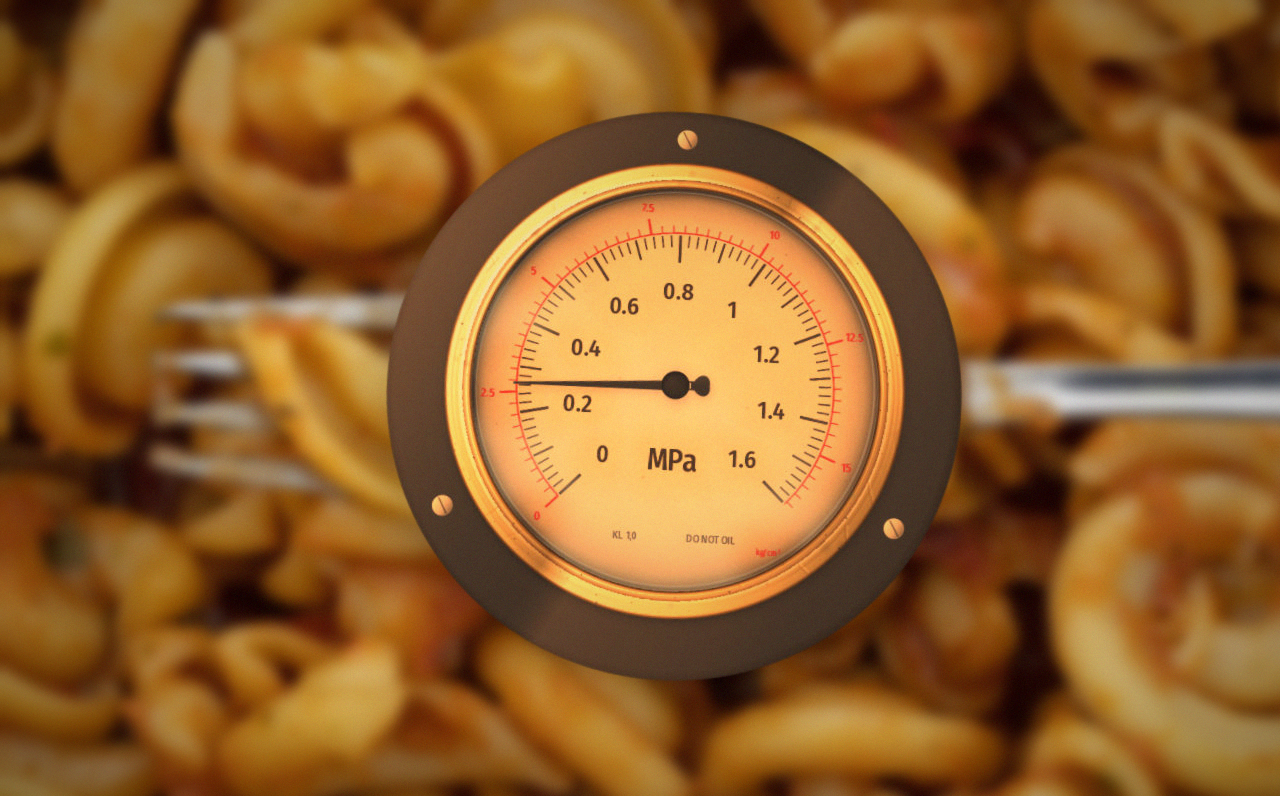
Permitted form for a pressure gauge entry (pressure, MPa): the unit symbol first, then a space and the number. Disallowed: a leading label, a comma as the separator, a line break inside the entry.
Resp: MPa 0.26
